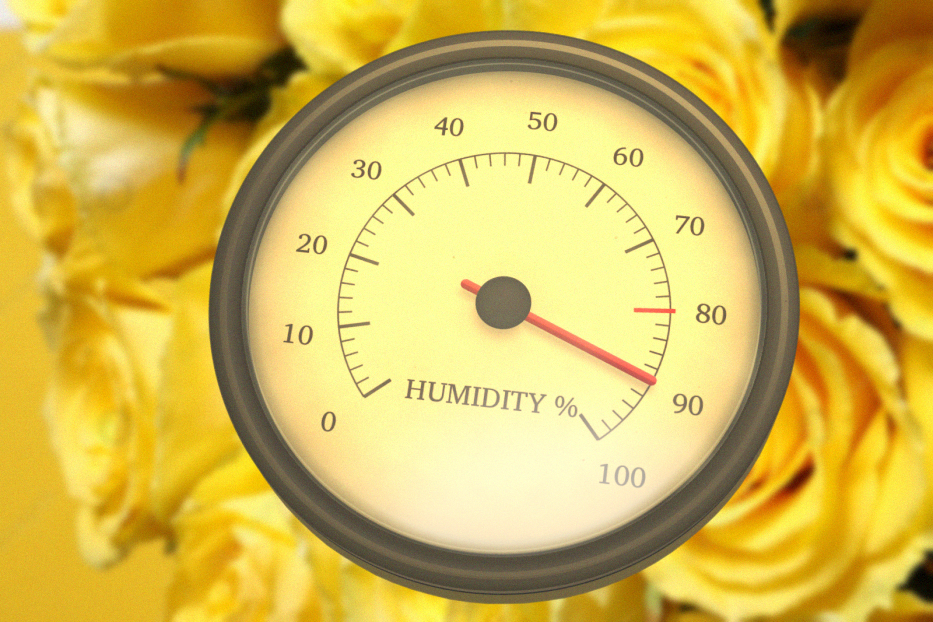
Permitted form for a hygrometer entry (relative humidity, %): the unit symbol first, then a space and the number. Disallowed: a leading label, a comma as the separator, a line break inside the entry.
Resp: % 90
